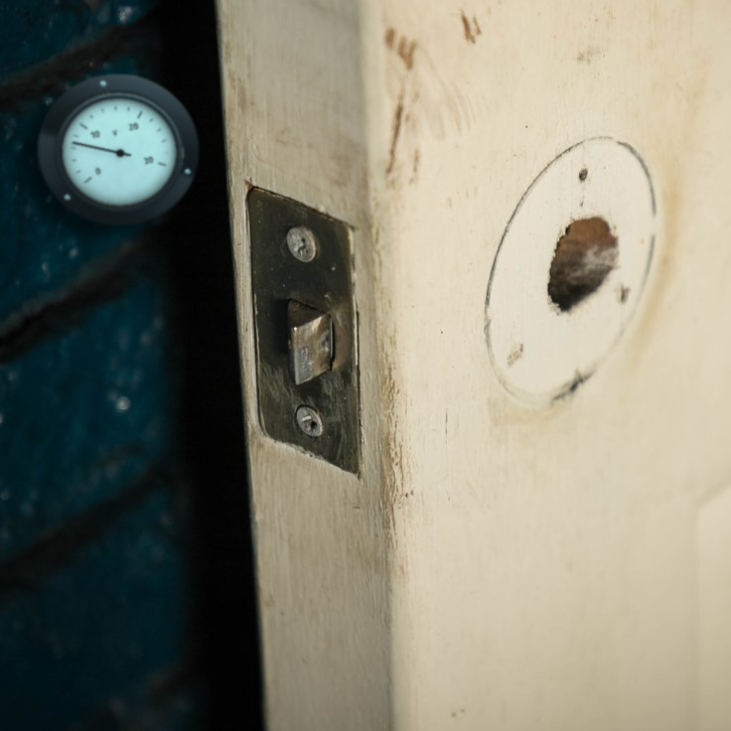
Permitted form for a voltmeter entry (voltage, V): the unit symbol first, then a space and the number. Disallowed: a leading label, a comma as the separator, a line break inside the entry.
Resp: V 7
